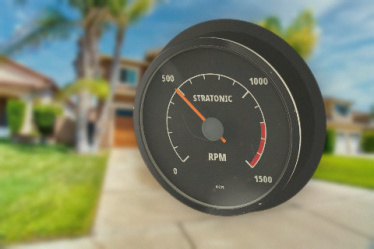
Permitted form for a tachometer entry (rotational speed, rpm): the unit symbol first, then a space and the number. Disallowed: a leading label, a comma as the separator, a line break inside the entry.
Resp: rpm 500
